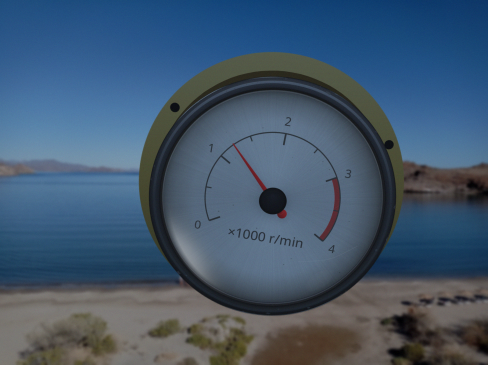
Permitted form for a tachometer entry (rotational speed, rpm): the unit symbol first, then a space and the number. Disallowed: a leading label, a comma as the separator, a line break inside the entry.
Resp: rpm 1250
